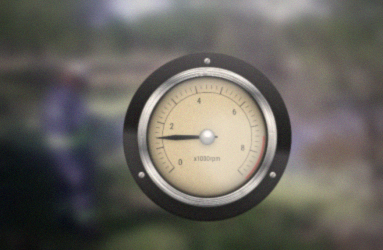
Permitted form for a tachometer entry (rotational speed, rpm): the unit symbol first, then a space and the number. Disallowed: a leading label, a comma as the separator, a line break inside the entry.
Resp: rpm 1400
